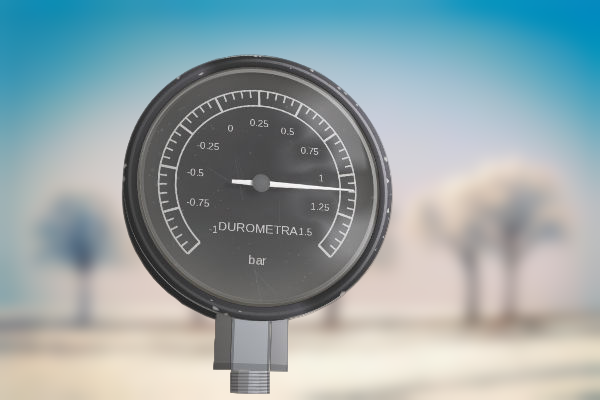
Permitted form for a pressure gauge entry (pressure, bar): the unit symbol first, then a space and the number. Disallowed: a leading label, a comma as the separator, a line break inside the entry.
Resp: bar 1.1
